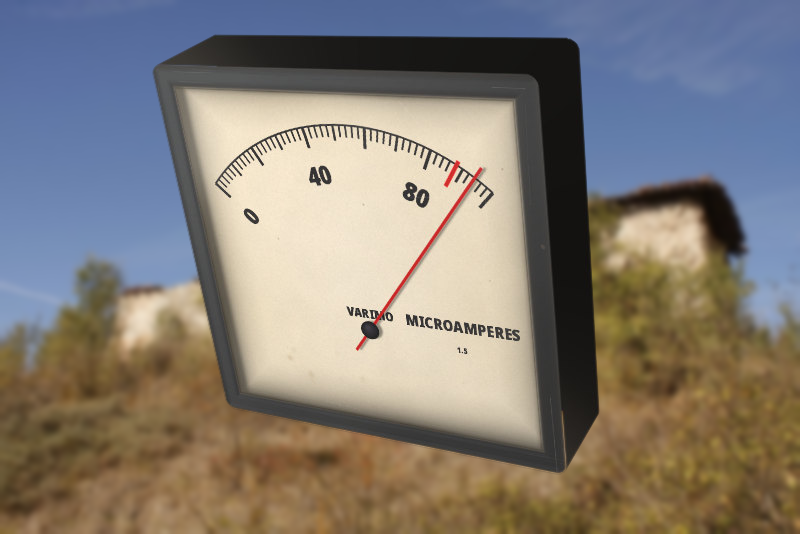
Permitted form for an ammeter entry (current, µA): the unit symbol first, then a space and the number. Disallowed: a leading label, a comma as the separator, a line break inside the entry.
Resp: µA 94
